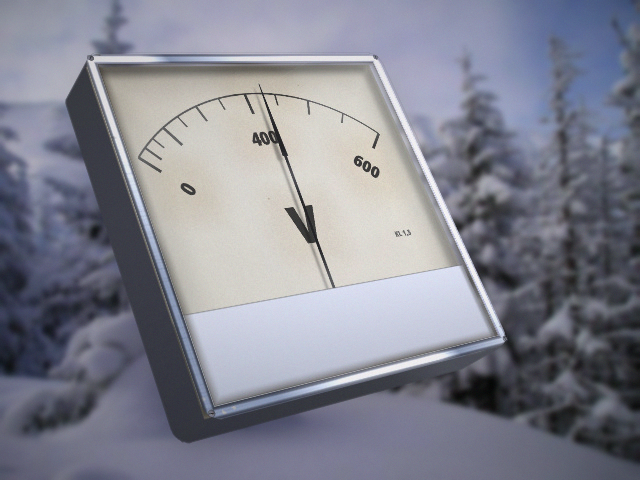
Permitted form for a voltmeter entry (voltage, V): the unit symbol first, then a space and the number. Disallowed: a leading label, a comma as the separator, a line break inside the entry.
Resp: V 425
